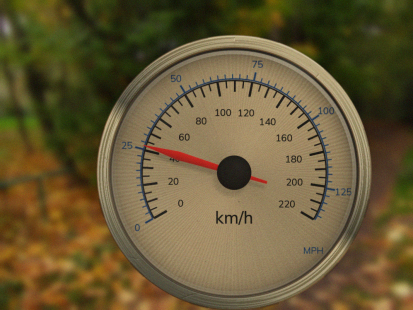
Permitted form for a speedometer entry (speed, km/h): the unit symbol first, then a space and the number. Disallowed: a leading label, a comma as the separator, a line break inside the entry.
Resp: km/h 42.5
